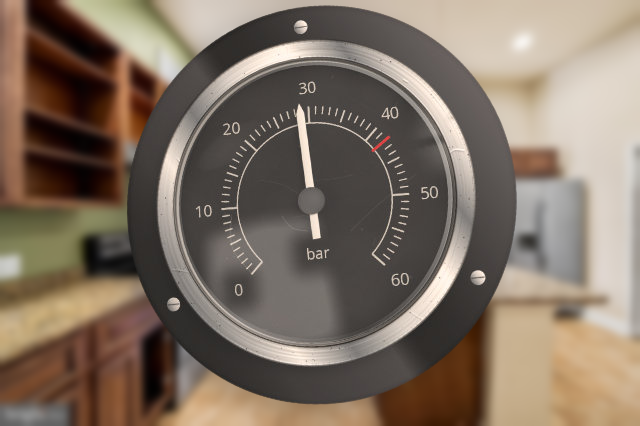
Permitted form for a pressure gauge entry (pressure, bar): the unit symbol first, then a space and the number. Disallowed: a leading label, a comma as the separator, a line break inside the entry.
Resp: bar 29
